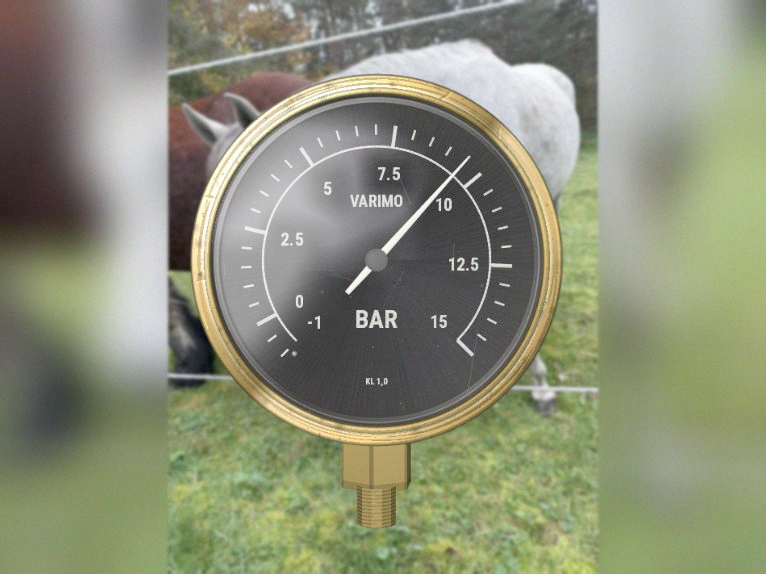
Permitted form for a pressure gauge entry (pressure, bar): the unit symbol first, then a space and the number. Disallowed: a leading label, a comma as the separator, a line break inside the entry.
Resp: bar 9.5
